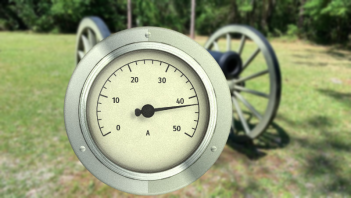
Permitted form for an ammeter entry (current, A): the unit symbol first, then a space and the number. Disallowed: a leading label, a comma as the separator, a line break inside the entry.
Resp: A 42
